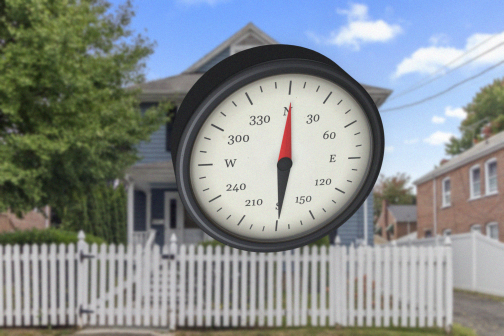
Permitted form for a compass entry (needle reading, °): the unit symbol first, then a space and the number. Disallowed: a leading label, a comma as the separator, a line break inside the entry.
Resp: ° 0
